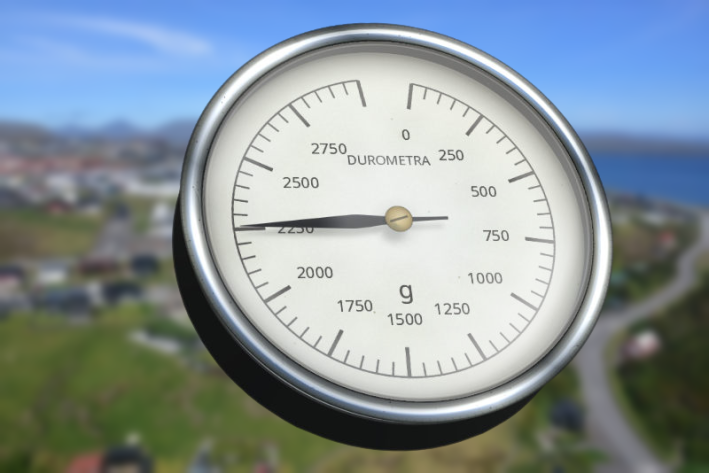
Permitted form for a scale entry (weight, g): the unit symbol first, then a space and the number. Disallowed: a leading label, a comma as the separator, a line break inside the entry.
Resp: g 2250
